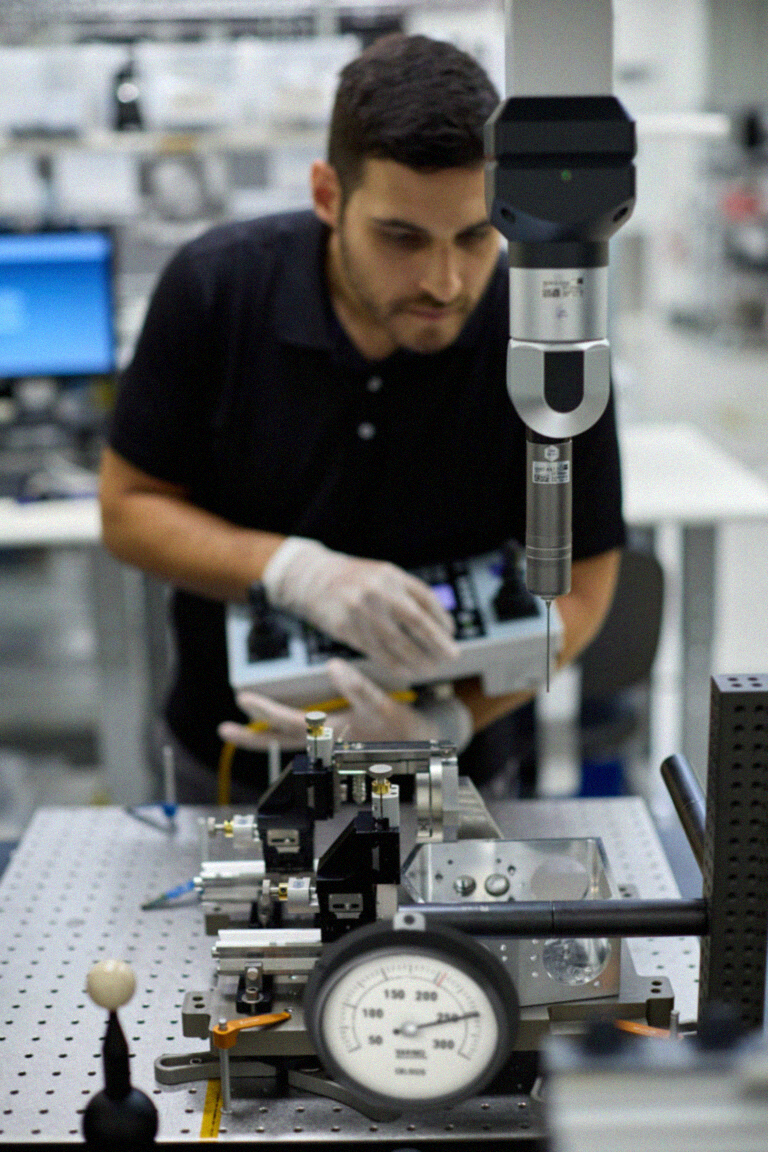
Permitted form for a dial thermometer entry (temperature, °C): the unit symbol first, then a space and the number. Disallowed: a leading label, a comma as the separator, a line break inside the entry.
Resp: °C 250
